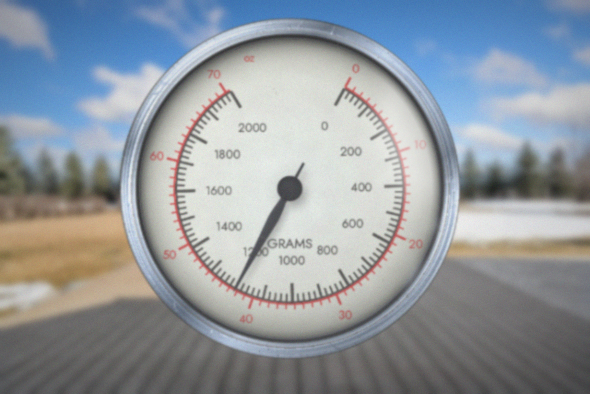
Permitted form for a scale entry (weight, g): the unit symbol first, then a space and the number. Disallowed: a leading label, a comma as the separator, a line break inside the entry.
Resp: g 1200
